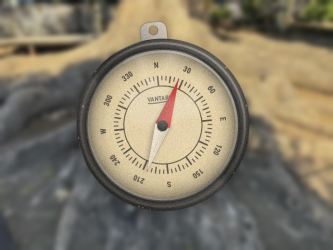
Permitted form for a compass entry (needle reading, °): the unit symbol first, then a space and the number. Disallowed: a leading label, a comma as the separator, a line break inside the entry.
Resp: ° 25
